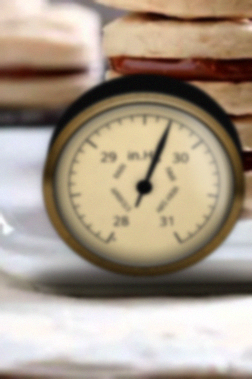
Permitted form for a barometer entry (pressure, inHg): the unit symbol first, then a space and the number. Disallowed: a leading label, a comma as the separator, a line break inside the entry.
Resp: inHg 29.7
